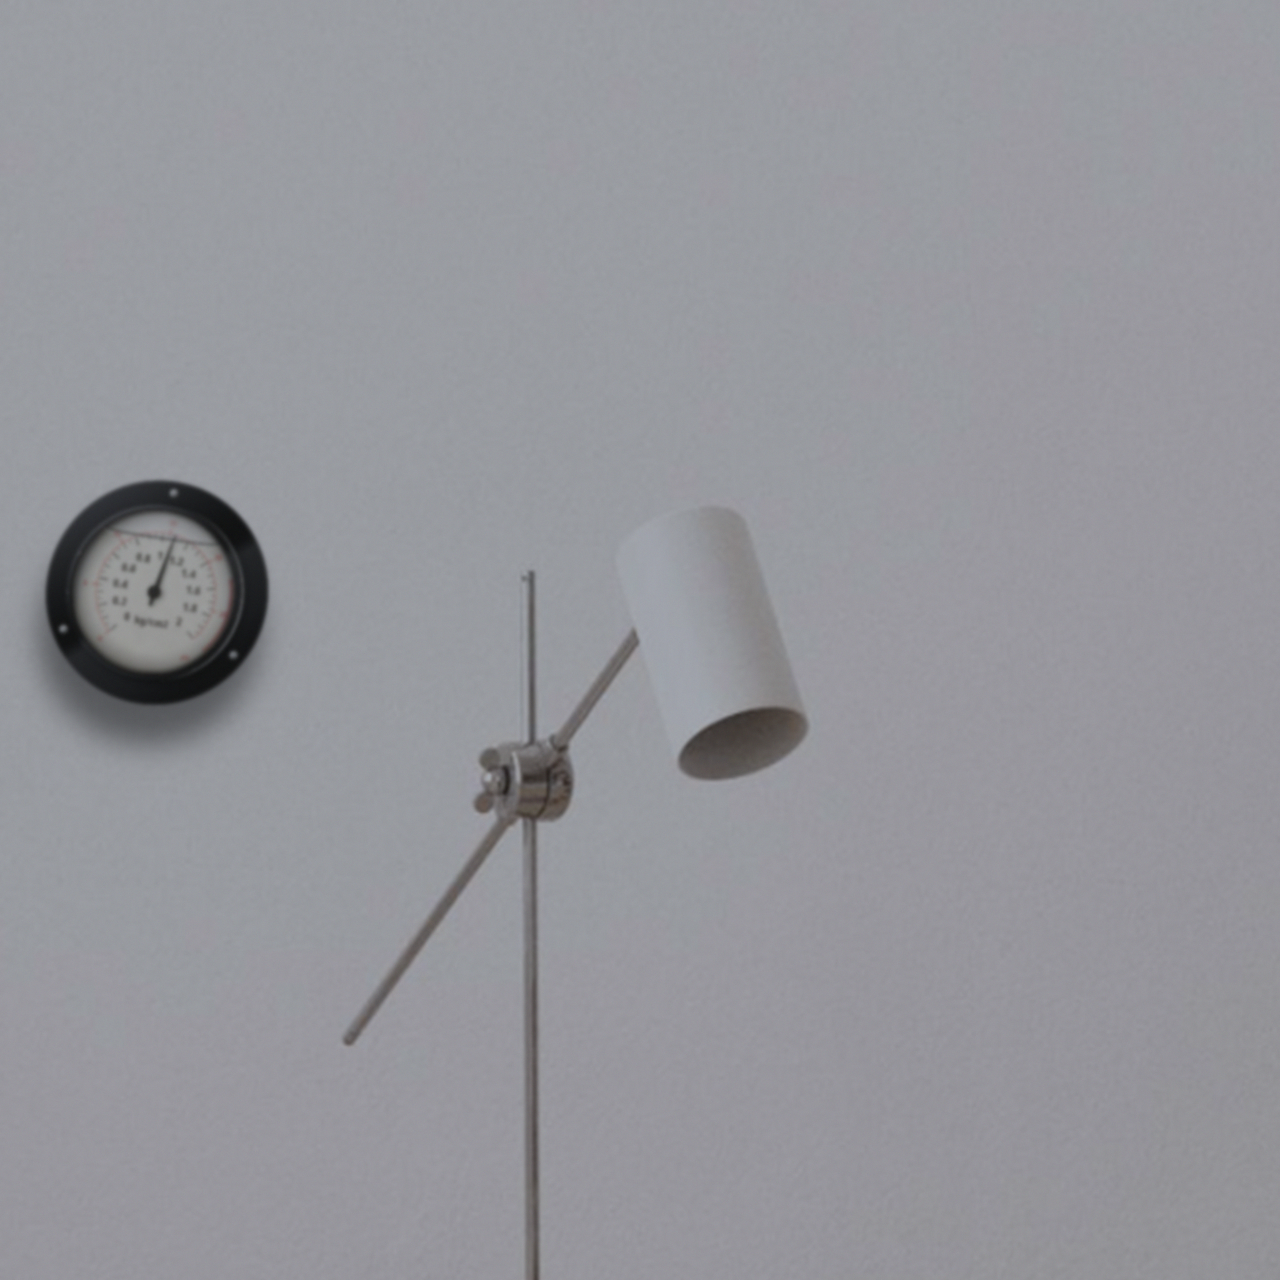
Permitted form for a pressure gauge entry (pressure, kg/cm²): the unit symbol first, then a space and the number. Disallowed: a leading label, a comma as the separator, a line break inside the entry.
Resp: kg/cm² 1.1
